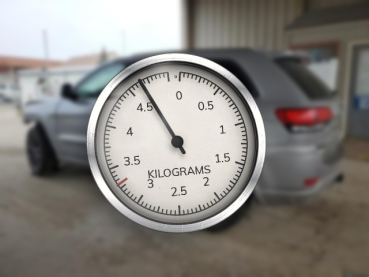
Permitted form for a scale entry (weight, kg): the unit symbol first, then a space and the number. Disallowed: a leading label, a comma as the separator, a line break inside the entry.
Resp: kg 4.65
